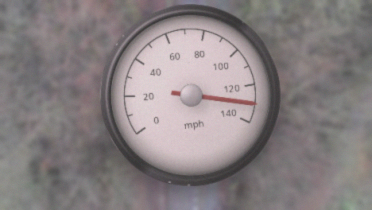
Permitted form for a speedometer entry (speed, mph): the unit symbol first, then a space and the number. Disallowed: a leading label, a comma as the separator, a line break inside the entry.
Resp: mph 130
